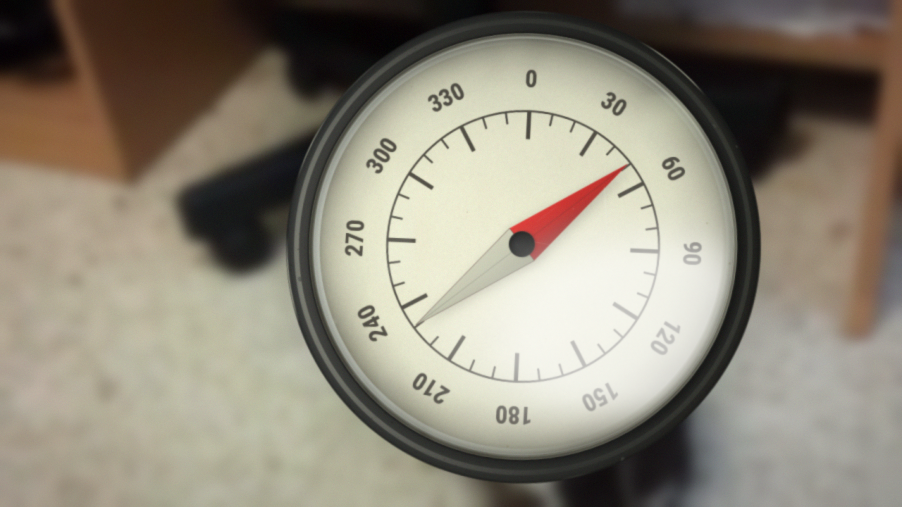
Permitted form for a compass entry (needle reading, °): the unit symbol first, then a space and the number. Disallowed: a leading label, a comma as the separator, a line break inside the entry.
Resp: ° 50
